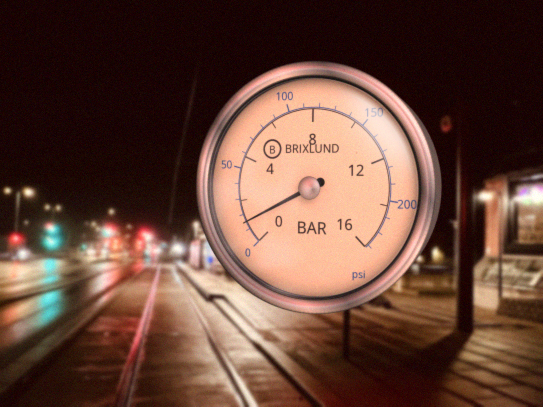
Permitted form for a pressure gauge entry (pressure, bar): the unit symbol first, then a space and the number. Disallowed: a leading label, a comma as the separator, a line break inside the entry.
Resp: bar 1
